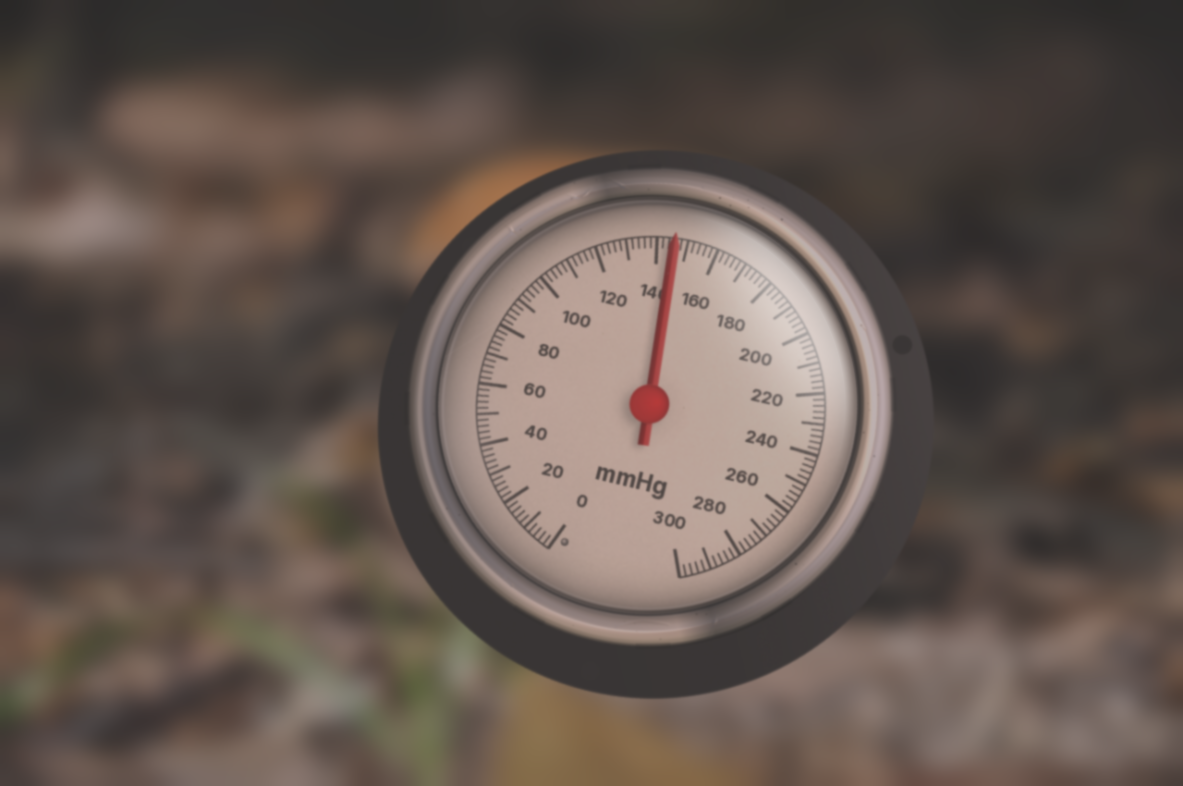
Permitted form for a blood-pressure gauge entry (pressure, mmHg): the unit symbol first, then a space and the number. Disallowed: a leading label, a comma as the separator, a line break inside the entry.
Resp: mmHg 146
